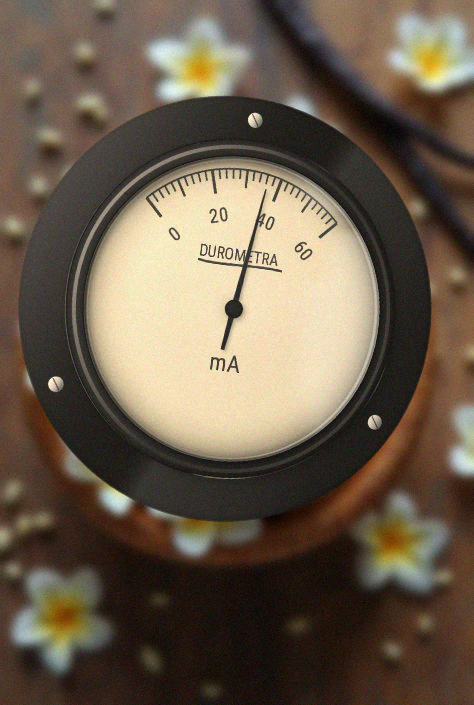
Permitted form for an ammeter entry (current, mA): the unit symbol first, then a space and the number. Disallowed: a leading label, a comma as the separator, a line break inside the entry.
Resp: mA 36
